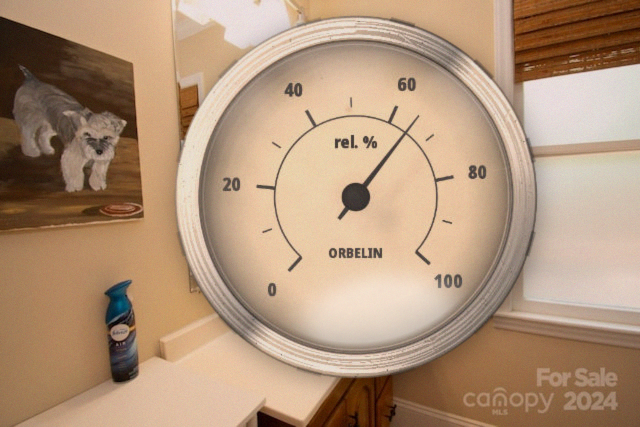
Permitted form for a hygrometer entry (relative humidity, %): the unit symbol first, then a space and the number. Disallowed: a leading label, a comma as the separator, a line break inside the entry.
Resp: % 65
